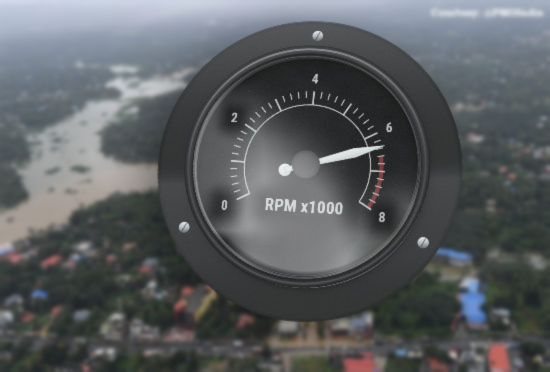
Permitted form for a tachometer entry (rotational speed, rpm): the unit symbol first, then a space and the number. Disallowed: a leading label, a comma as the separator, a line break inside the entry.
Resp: rpm 6400
